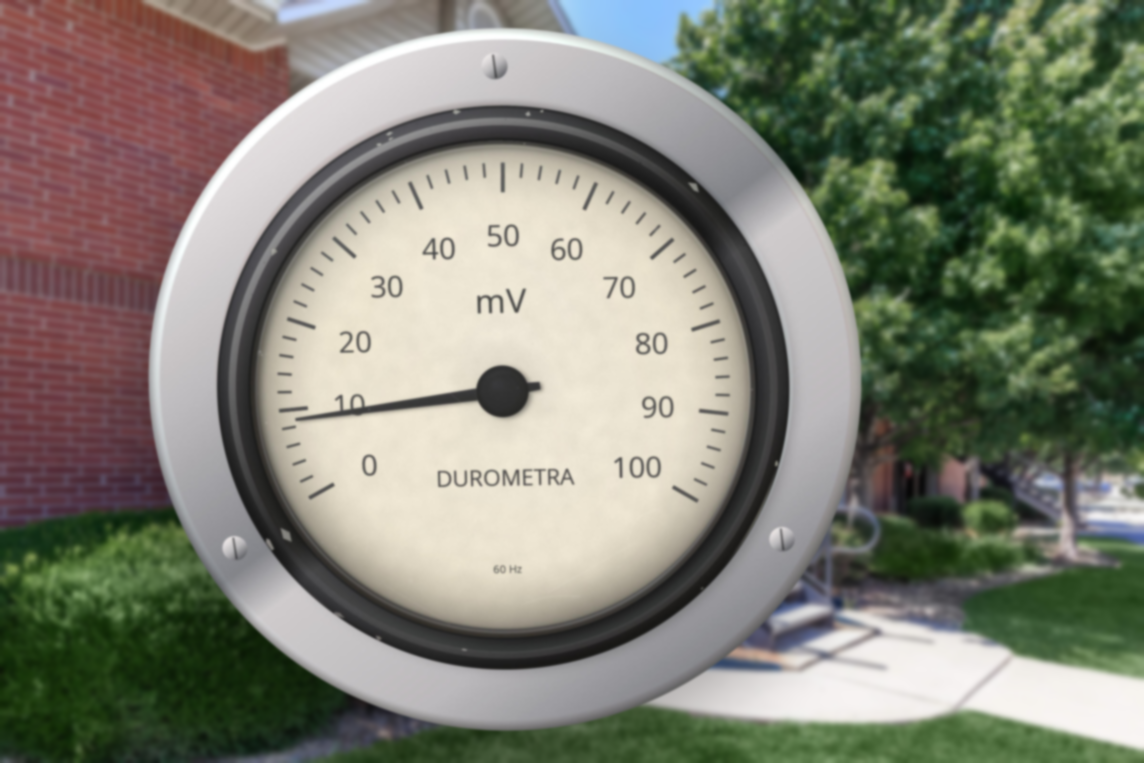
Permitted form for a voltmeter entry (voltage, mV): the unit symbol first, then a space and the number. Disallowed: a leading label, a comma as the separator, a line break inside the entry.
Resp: mV 9
